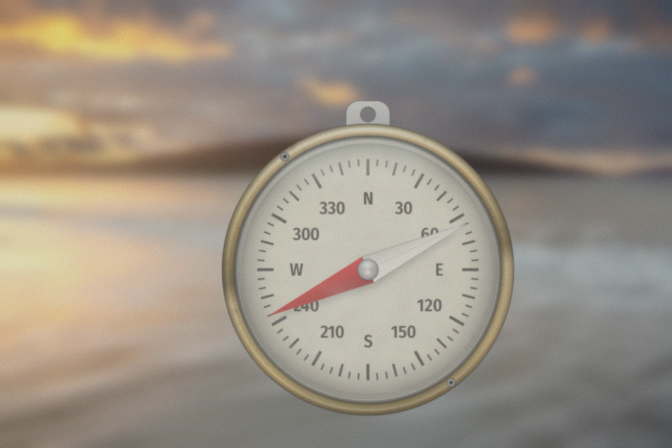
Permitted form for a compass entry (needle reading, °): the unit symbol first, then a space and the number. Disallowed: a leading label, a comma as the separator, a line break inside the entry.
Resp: ° 245
